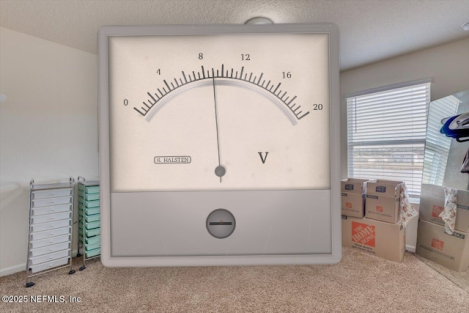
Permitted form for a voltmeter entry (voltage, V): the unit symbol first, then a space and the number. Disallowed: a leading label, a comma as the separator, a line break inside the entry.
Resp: V 9
